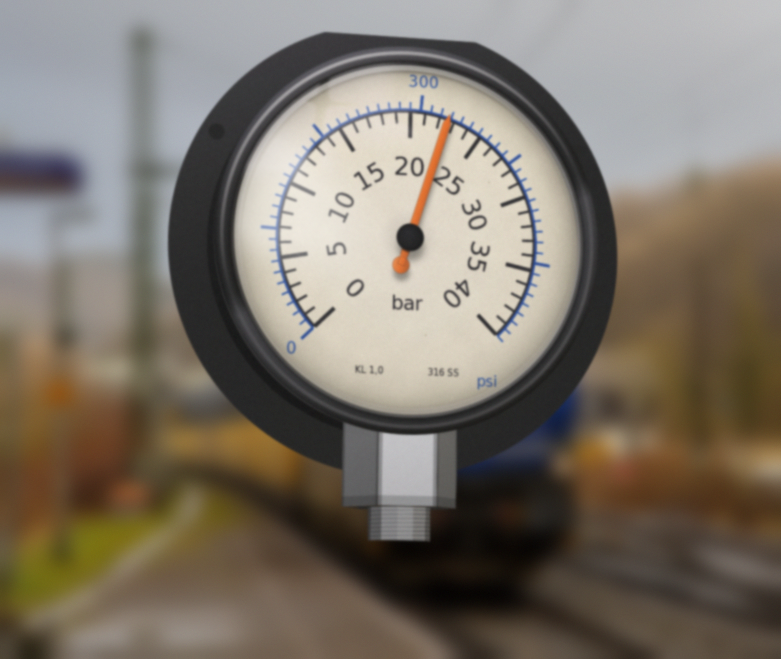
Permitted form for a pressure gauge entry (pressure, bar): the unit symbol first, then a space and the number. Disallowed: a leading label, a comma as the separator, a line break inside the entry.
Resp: bar 22.5
